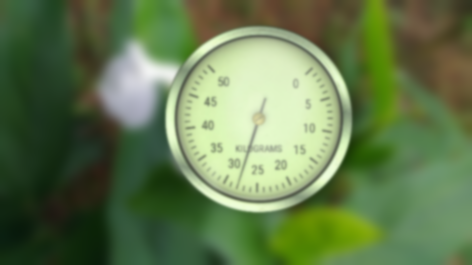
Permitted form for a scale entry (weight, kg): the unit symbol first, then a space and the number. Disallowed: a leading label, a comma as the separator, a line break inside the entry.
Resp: kg 28
